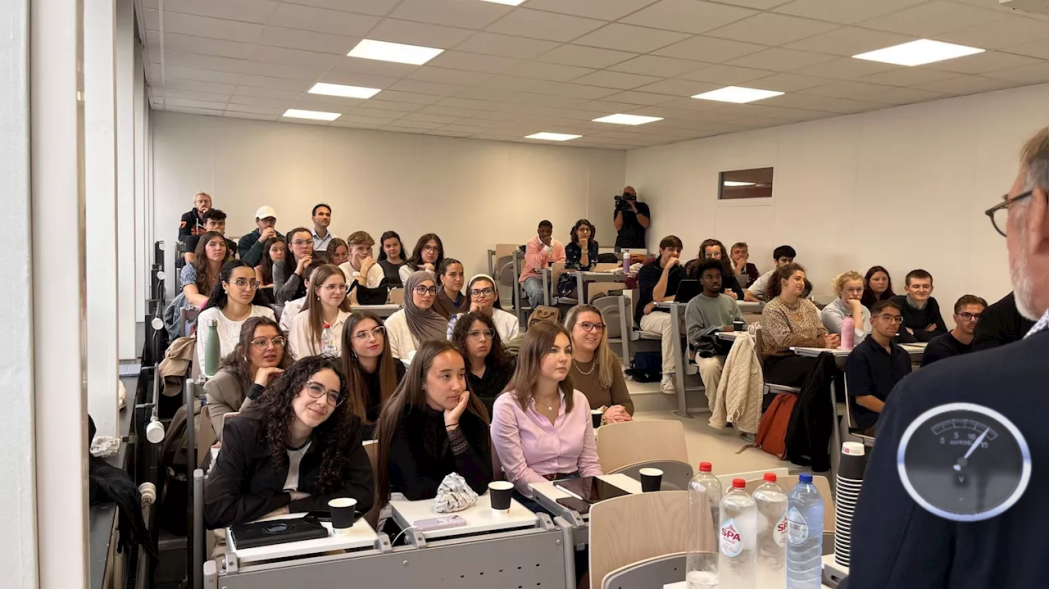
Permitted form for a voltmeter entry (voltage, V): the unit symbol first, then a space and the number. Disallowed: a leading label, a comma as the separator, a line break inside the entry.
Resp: V 12.5
